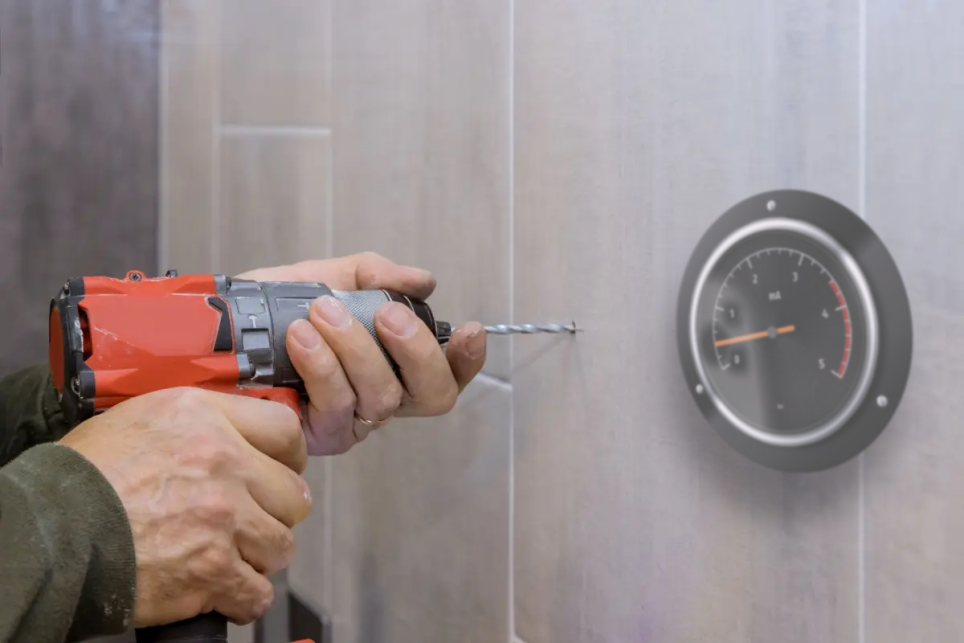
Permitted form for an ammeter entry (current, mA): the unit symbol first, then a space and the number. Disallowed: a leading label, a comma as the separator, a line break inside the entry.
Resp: mA 0.4
